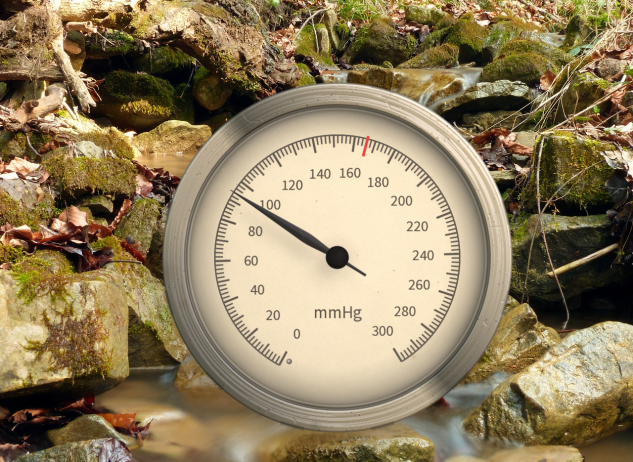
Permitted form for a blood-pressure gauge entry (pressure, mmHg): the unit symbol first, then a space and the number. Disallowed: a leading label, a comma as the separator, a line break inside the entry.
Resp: mmHg 94
